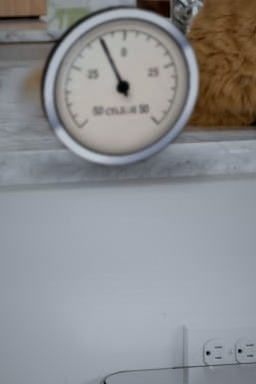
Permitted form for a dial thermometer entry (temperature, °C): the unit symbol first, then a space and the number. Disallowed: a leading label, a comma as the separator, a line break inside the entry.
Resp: °C -10
